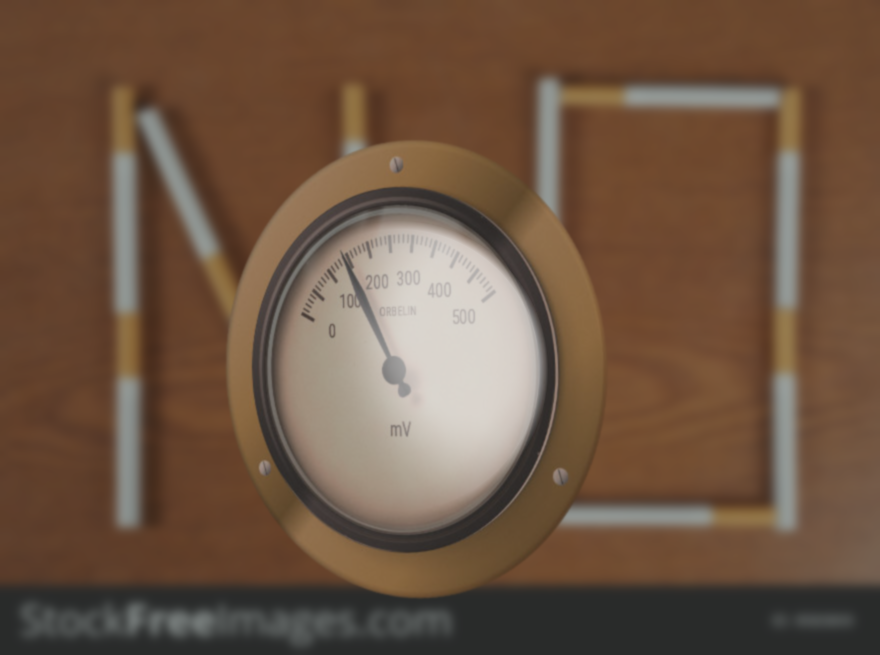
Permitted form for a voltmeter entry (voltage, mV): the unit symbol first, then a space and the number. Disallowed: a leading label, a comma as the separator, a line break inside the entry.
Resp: mV 150
